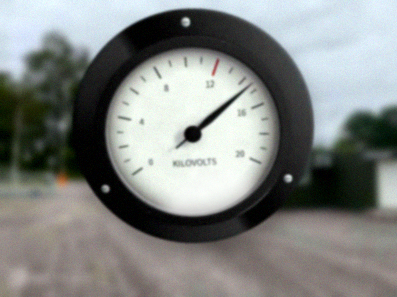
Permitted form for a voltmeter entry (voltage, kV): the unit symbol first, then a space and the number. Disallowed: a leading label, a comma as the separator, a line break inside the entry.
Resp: kV 14.5
